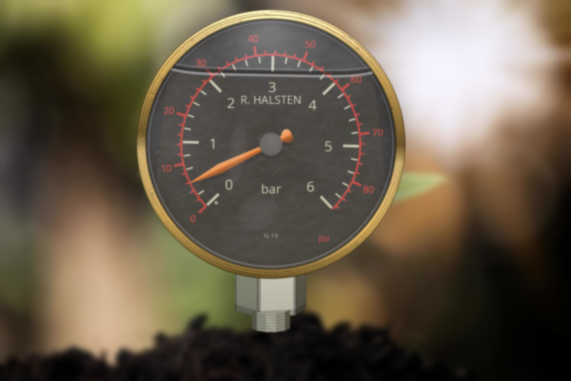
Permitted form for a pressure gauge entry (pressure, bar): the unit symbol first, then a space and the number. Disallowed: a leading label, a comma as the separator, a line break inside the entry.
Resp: bar 0.4
